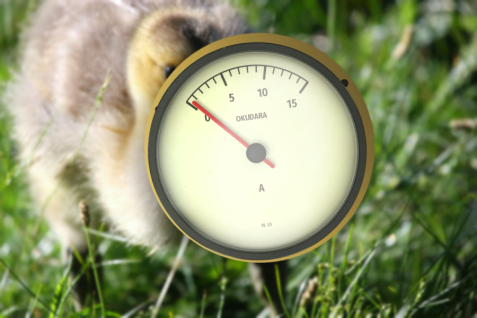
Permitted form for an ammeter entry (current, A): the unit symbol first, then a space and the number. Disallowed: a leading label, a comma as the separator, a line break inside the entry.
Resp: A 0.5
